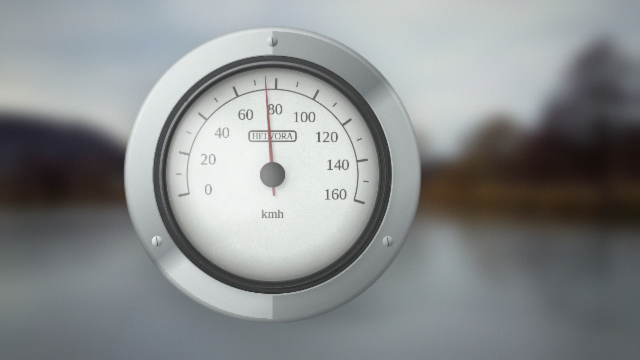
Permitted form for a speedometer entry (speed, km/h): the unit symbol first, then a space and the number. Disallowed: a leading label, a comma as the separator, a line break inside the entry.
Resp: km/h 75
